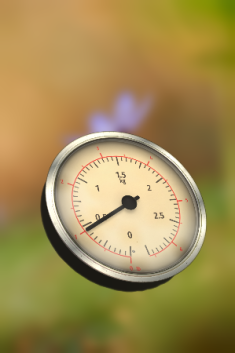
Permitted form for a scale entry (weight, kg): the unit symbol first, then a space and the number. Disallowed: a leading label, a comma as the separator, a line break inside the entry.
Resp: kg 0.45
